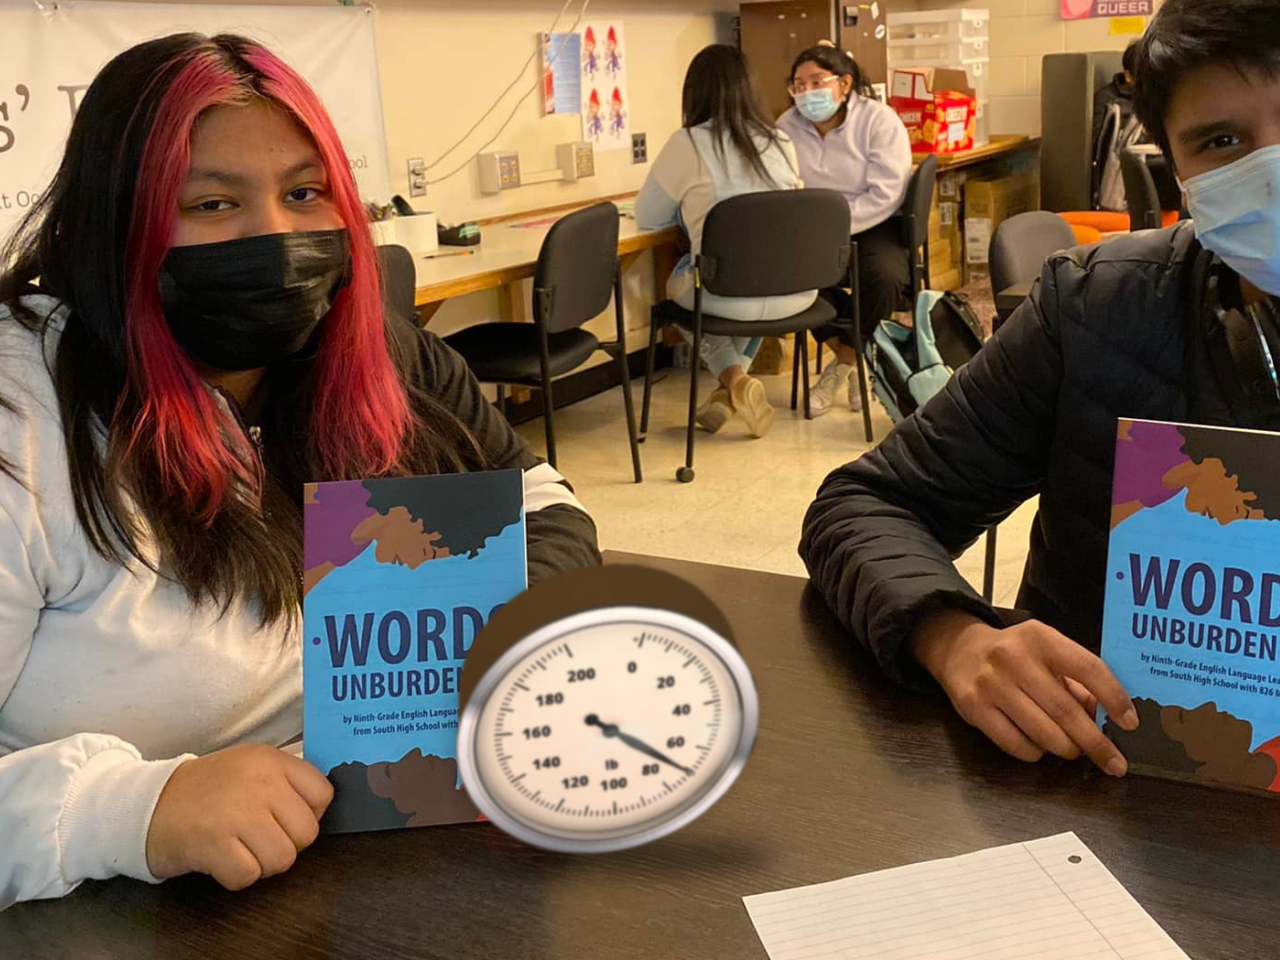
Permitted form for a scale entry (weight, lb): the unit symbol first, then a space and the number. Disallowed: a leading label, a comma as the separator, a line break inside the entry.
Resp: lb 70
